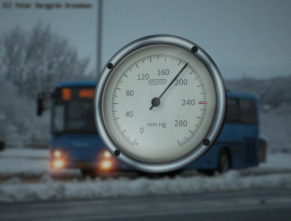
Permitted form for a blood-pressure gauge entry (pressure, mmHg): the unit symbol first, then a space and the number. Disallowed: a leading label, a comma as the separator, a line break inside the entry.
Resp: mmHg 190
